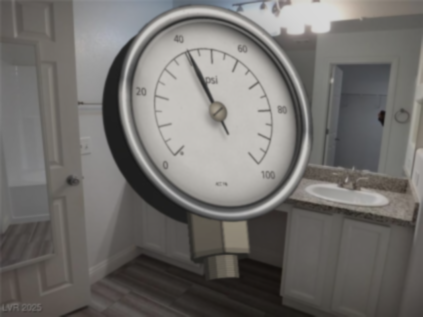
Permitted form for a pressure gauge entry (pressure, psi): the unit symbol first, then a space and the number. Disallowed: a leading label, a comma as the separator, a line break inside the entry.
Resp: psi 40
